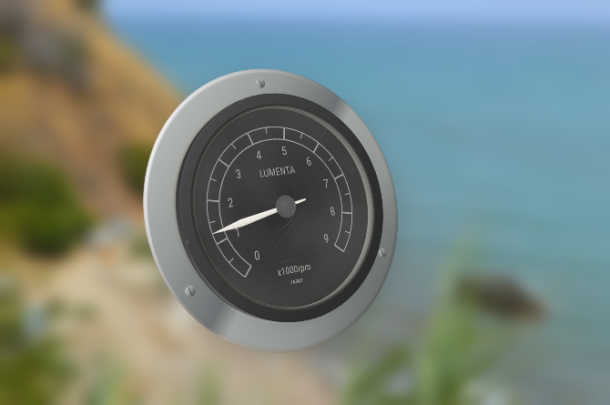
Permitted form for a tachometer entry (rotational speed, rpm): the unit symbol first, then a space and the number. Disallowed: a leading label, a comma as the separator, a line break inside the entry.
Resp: rpm 1250
